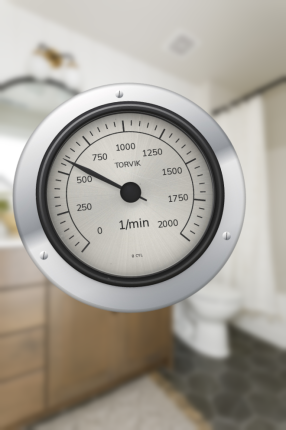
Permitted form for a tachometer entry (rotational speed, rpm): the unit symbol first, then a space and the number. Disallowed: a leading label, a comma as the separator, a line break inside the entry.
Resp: rpm 575
